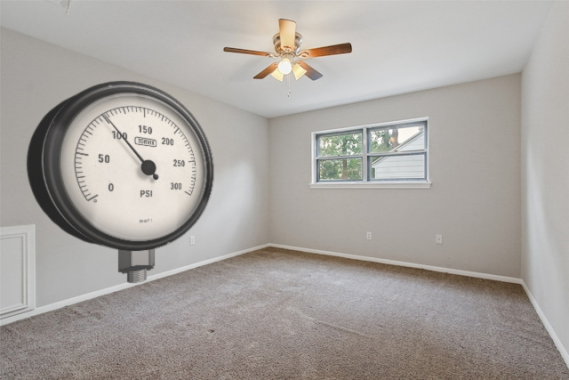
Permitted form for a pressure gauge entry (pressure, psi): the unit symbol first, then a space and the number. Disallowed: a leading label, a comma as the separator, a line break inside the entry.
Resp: psi 100
